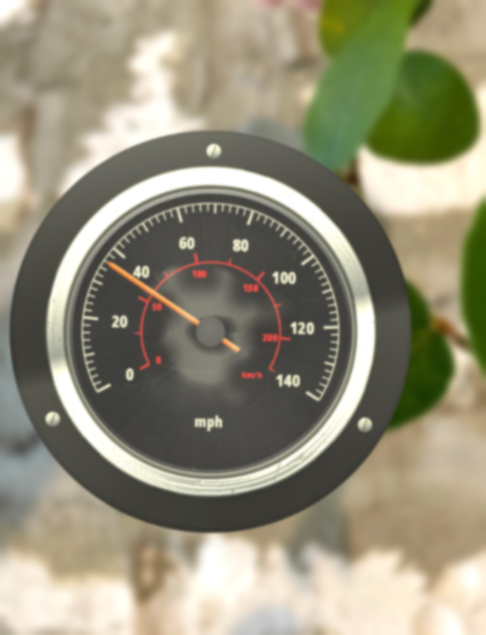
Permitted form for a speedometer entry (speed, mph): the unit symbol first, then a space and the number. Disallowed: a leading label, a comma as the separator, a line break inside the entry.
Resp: mph 36
